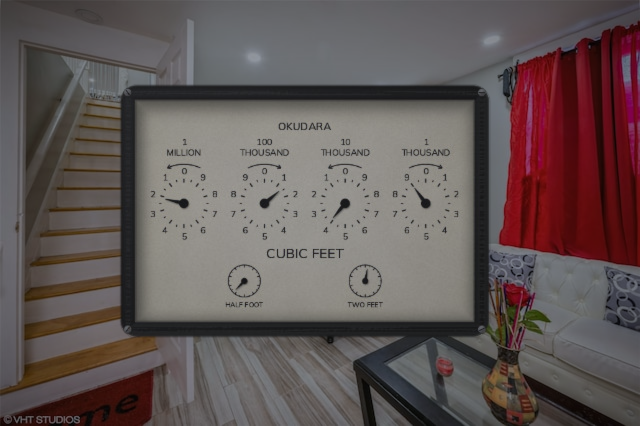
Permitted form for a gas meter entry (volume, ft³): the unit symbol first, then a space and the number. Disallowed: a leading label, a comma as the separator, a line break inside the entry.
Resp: ft³ 213900
